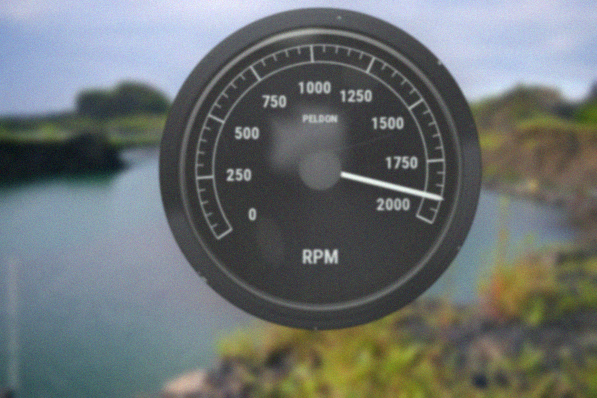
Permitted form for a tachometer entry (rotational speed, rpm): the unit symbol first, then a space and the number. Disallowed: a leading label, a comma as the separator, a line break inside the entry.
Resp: rpm 1900
